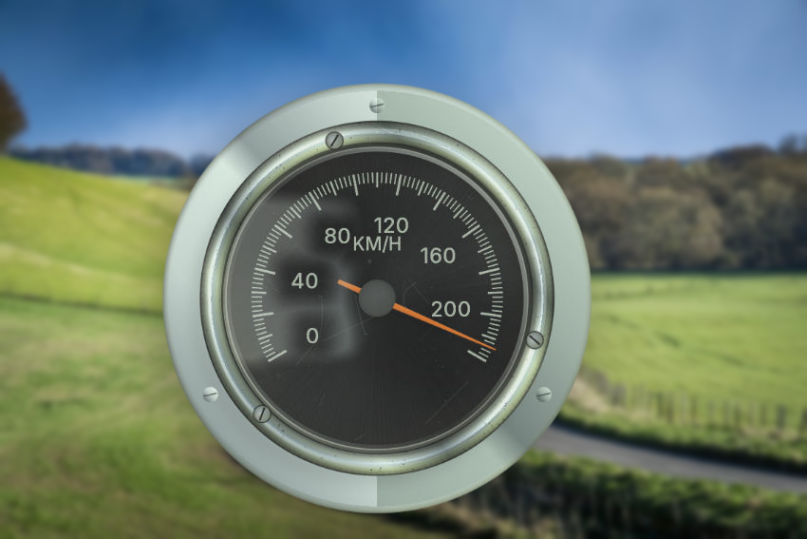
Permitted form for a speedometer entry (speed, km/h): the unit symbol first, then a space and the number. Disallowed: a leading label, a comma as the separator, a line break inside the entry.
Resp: km/h 214
